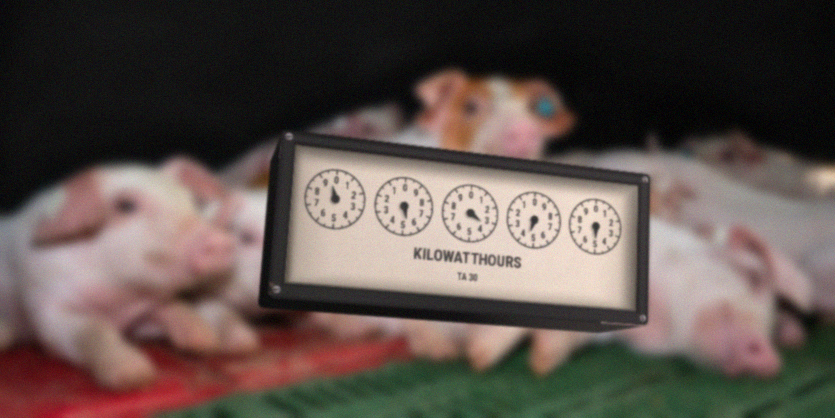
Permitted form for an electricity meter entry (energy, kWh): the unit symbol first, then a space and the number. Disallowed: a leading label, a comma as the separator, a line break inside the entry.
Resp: kWh 95345
